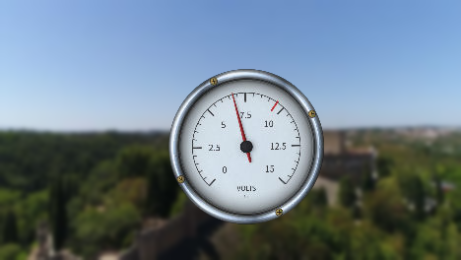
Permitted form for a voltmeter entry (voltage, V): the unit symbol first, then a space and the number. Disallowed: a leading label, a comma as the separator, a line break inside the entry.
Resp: V 6.75
